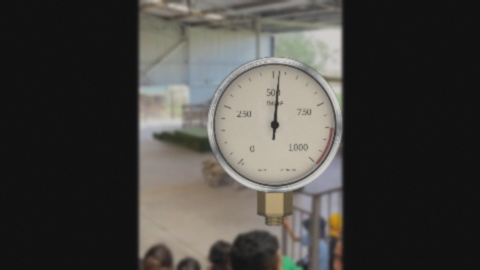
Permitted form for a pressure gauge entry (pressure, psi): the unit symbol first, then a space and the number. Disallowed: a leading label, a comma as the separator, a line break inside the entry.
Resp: psi 525
